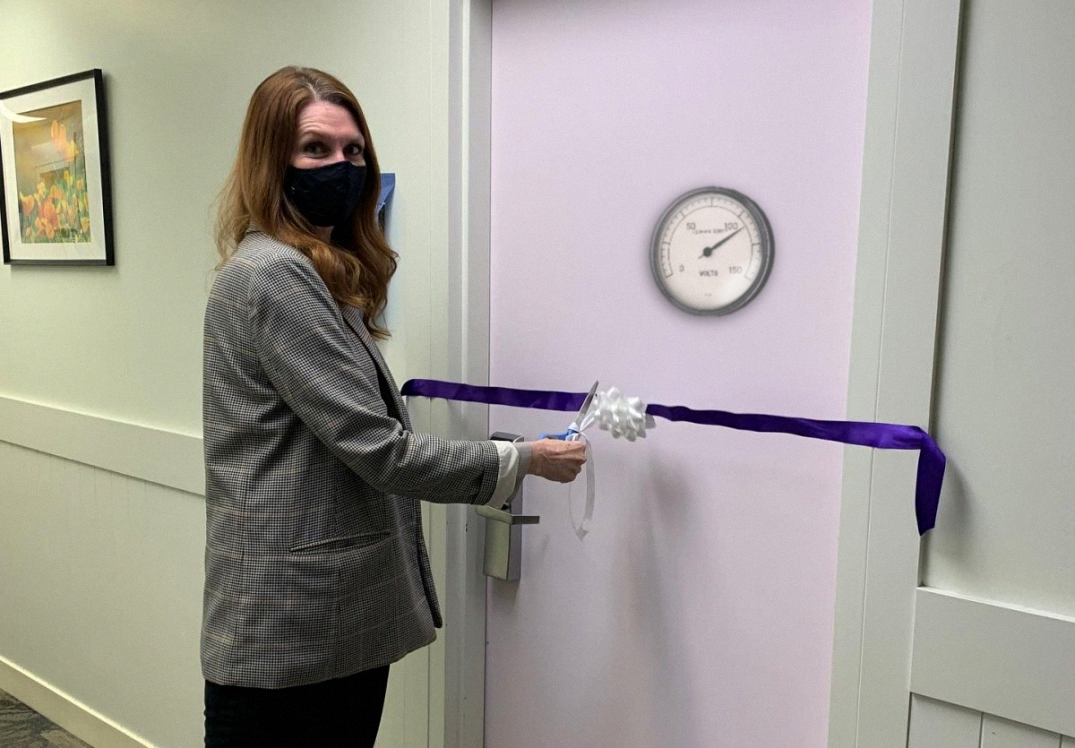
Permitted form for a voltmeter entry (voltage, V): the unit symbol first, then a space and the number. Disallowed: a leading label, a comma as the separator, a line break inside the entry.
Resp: V 110
